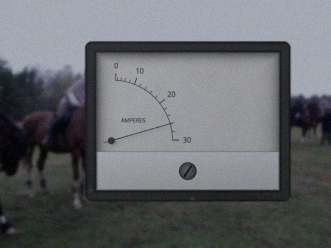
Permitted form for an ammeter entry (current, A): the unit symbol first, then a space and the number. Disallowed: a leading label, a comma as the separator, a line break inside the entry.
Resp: A 26
